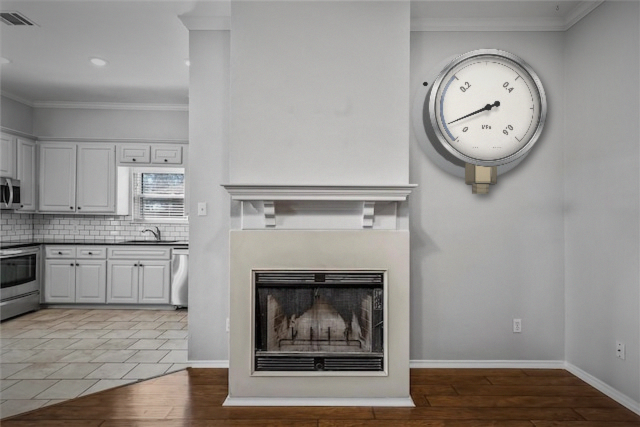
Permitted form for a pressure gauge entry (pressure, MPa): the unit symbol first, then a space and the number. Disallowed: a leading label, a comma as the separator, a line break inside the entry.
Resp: MPa 0.05
